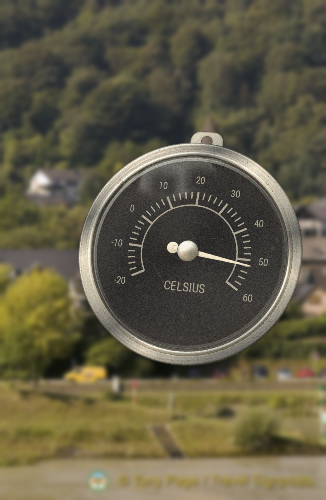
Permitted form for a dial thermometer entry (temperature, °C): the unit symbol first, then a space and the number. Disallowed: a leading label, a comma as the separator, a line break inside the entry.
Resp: °C 52
